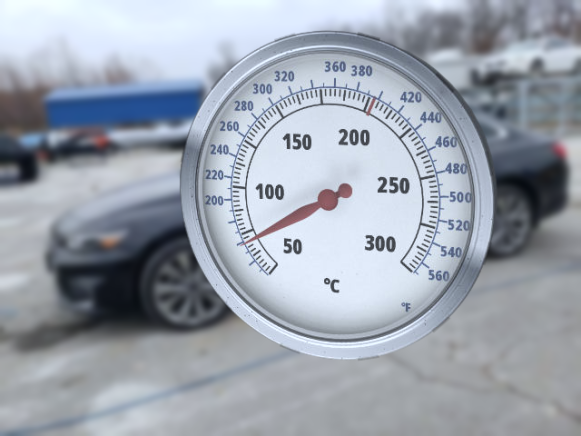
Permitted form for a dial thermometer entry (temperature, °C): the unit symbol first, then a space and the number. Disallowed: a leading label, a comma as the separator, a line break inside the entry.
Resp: °C 70
